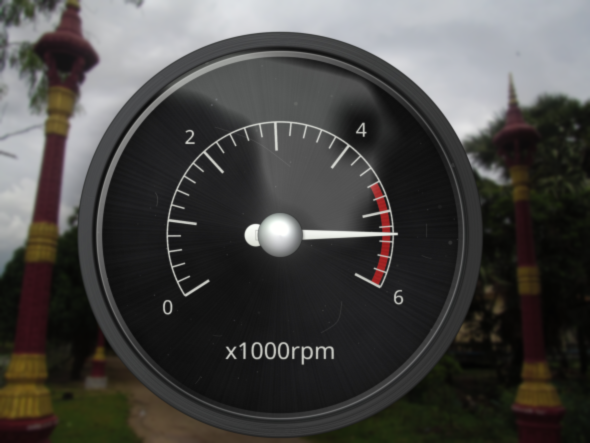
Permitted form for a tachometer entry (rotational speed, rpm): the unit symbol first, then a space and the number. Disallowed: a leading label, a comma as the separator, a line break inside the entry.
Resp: rpm 5300
